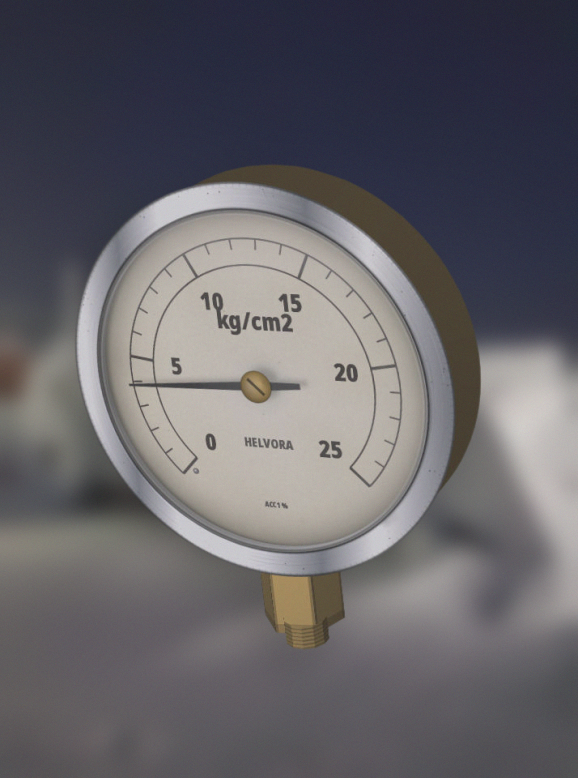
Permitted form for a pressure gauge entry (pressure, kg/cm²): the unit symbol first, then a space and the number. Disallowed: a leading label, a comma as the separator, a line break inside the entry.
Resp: kg/cm² 4
